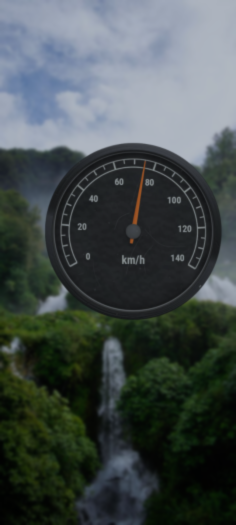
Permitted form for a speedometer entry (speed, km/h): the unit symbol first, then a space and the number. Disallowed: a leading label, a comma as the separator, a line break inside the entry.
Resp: km/h 75
